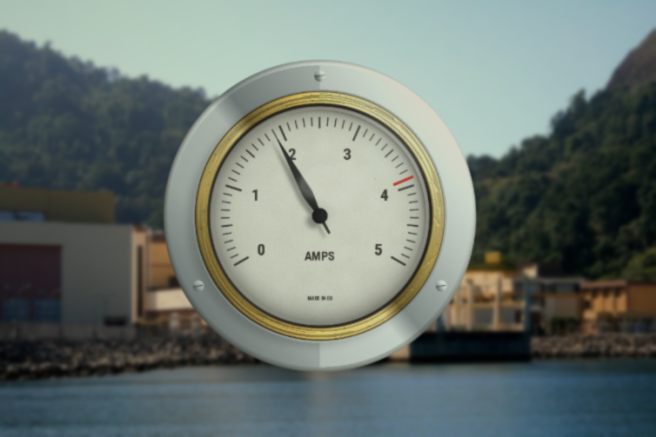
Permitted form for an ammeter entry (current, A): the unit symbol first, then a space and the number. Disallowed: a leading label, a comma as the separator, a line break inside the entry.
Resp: A 1.9
